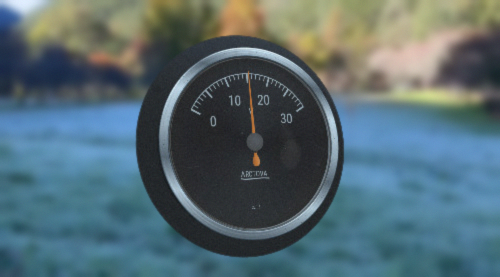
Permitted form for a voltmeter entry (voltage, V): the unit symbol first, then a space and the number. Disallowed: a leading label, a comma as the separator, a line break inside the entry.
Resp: V 15
